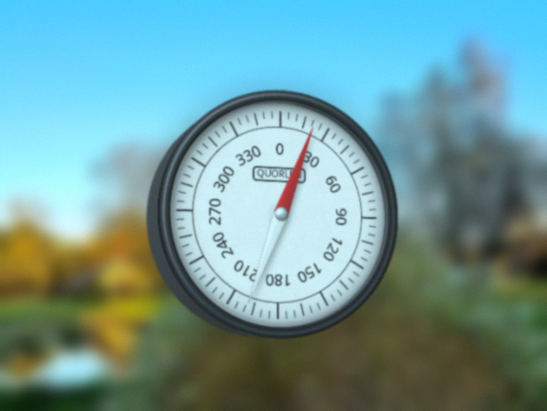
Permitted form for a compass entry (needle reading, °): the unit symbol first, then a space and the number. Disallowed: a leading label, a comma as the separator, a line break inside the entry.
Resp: ° 20
